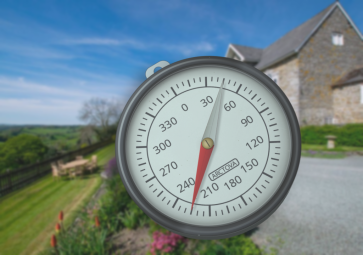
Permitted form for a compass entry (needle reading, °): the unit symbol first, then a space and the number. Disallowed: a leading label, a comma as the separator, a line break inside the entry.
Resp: ° 225
